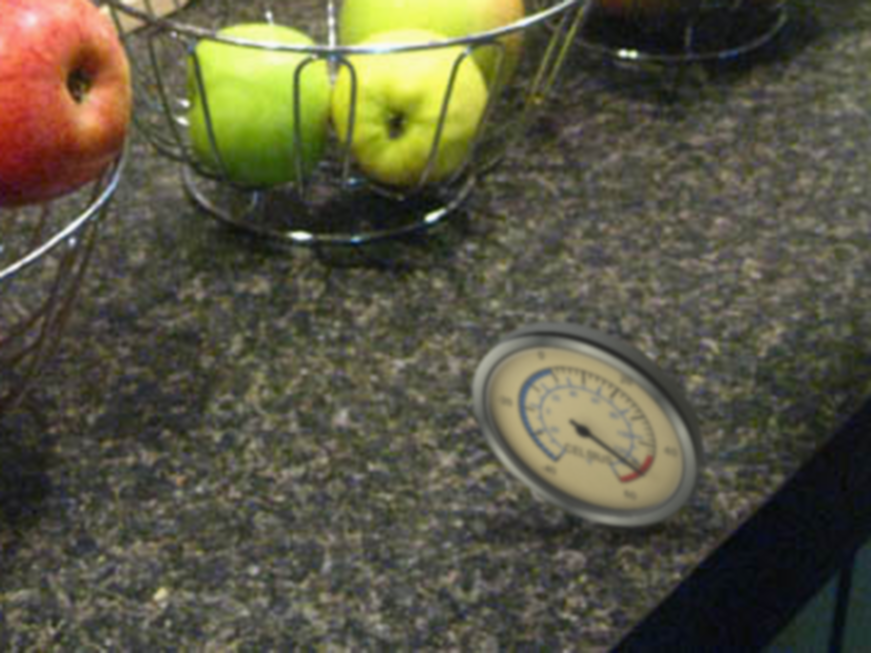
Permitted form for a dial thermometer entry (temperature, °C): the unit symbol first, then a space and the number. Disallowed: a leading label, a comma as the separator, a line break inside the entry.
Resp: °C 50
